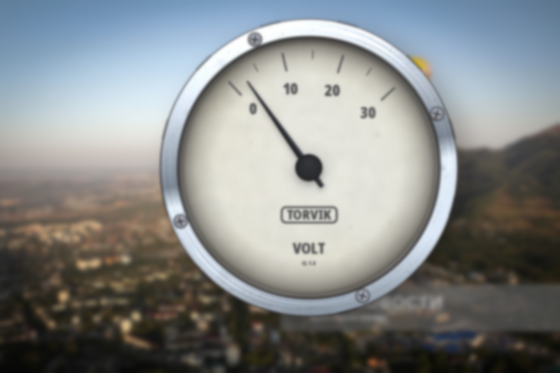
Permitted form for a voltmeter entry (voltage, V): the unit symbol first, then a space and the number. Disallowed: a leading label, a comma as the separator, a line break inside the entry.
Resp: V 2.5
